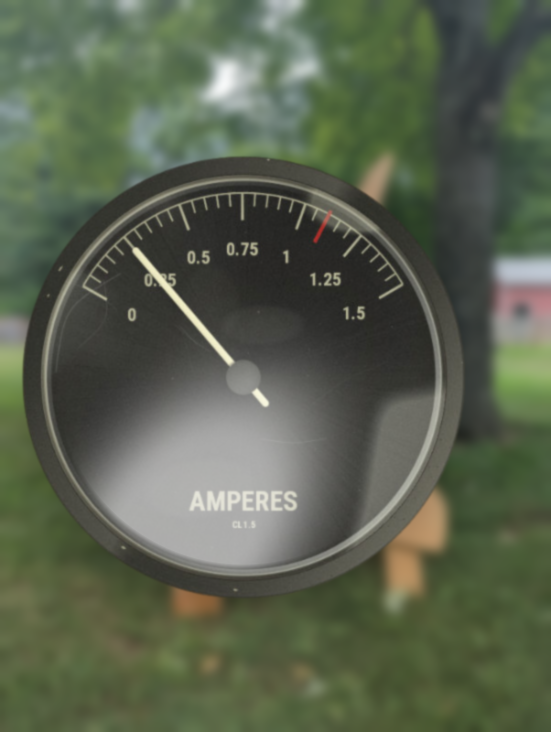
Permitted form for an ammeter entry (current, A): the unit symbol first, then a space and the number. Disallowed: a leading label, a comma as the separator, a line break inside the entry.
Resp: A 0.25
